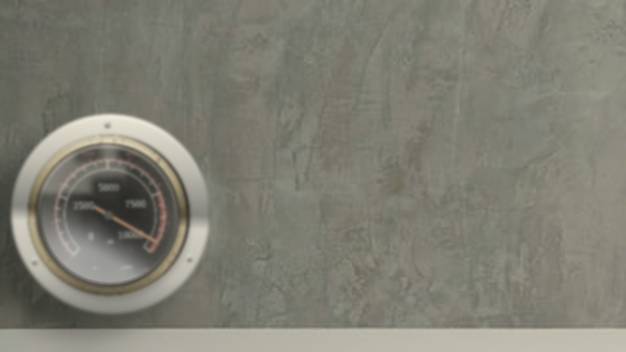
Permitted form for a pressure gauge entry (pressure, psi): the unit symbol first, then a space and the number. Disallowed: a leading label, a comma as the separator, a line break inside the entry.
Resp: psi 9500
